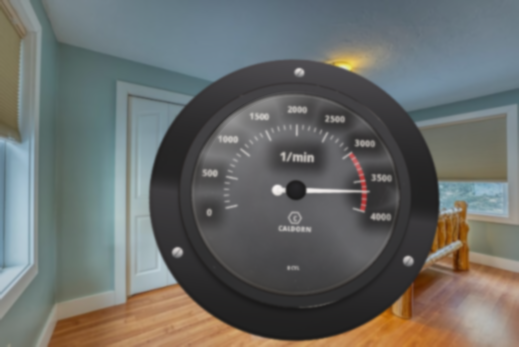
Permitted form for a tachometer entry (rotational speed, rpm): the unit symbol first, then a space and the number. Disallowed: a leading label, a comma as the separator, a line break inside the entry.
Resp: rpm 3700
